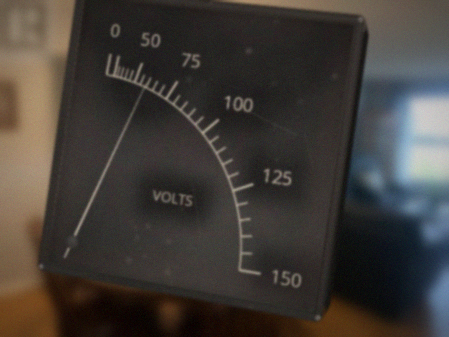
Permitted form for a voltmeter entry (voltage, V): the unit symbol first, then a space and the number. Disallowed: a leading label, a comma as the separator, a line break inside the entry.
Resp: V 60
